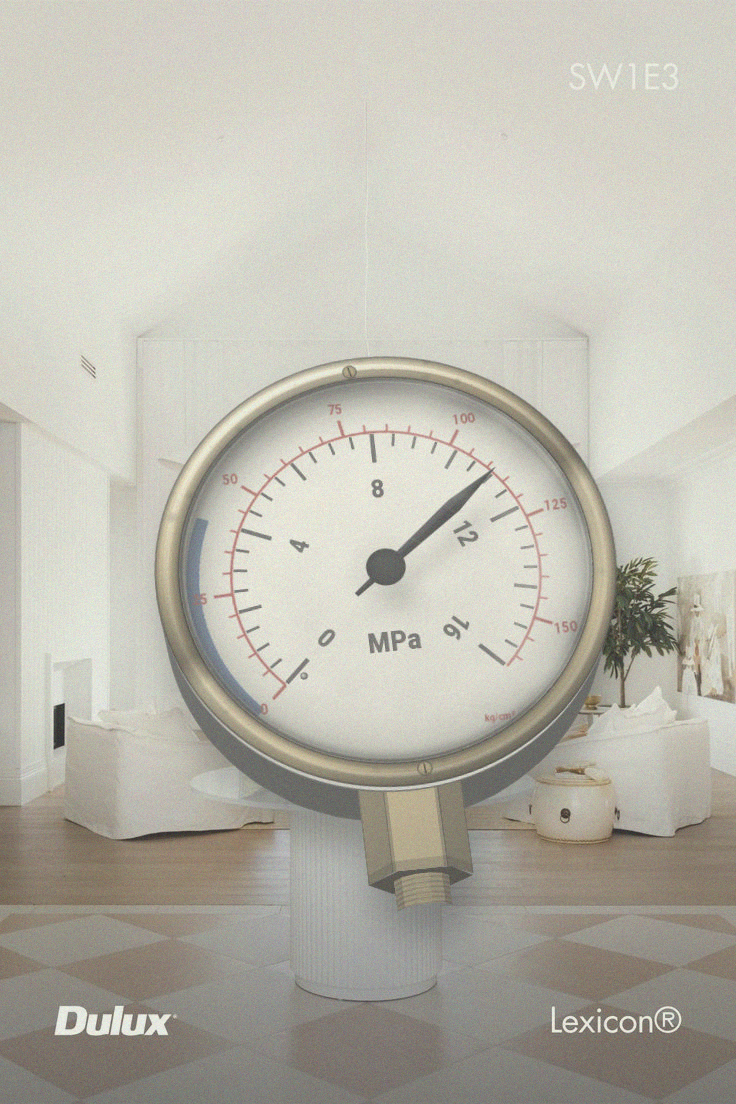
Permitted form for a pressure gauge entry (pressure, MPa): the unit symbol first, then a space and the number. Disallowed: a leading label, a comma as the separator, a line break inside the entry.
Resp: MPa 11
